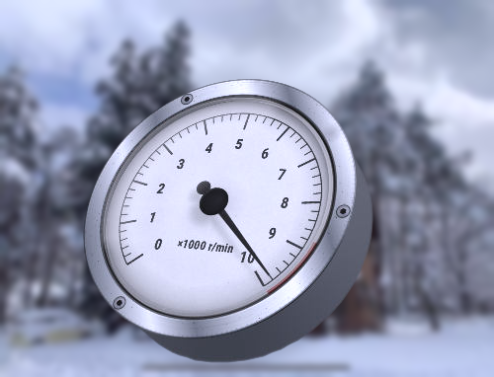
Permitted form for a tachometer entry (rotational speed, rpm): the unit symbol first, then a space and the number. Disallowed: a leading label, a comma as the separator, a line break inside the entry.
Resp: rpm 9800
